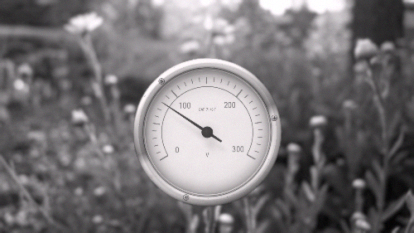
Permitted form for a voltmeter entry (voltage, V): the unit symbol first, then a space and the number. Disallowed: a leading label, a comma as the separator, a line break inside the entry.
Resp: V 80
